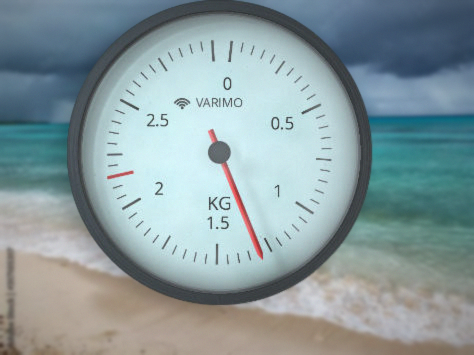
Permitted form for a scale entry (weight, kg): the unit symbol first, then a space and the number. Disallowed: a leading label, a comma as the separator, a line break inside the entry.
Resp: kg 1.3
